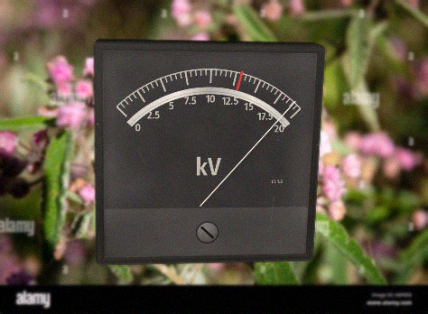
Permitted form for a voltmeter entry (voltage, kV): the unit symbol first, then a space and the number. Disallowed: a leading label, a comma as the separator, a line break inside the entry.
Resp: kV 19
